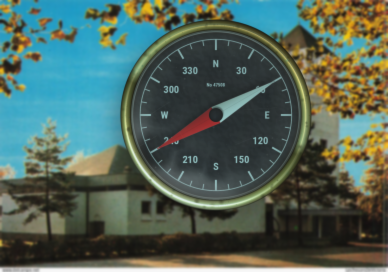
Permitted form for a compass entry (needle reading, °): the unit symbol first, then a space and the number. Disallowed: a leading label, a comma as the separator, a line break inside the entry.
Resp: ° 240
